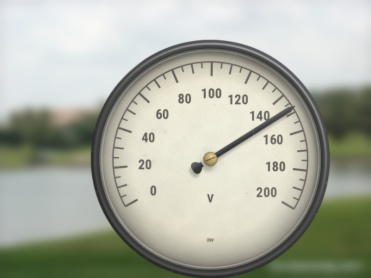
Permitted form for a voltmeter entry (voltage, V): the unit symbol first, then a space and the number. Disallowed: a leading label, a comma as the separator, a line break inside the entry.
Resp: V 147.5
